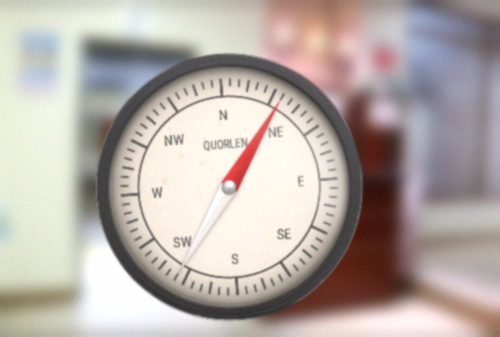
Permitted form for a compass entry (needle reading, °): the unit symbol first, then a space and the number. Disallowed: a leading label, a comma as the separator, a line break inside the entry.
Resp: ° 35
